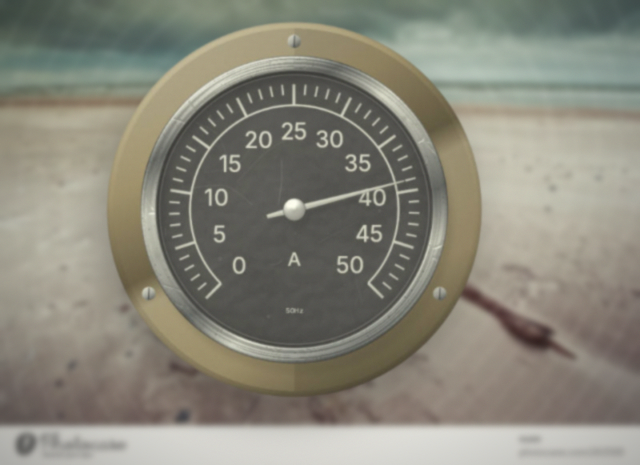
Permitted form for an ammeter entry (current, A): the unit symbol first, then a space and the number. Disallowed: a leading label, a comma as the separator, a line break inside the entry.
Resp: A 39
